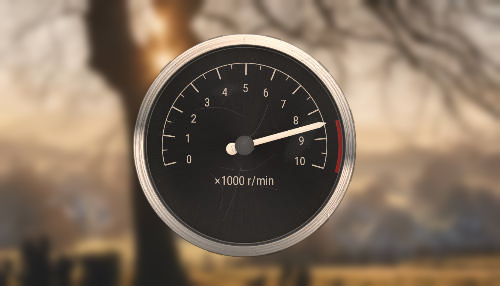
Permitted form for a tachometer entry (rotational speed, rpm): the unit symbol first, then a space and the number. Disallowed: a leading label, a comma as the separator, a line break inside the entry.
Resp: rpm 8500
